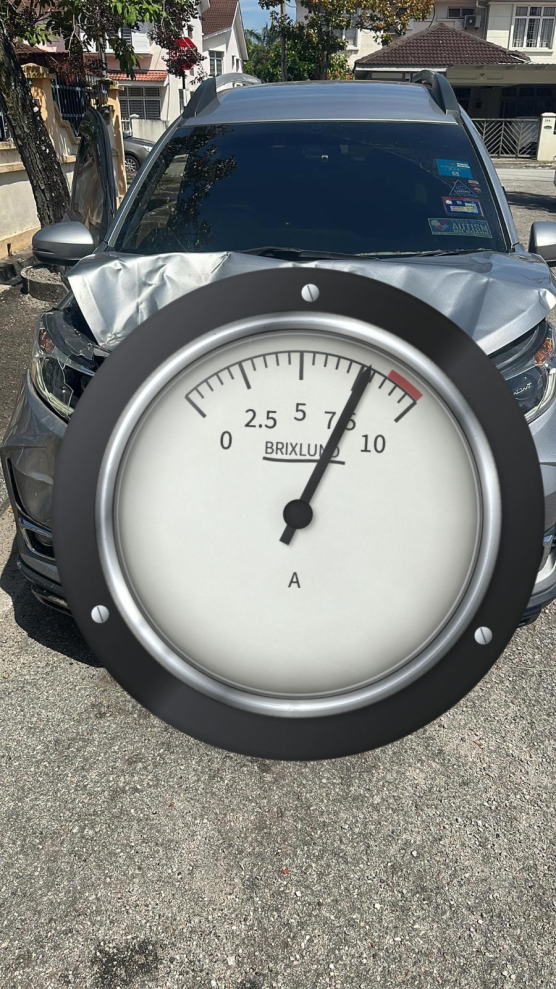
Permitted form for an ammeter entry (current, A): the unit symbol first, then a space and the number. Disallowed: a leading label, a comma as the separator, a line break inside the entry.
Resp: A 7.75
